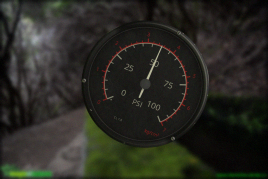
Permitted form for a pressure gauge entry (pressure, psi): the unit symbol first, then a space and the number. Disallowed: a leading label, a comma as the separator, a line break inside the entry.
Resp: psi 50
